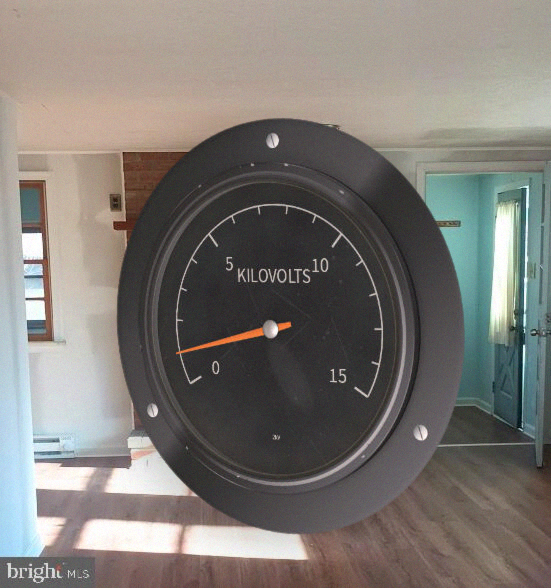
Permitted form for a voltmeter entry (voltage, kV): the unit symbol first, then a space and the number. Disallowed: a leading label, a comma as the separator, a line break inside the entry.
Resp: kV 1
